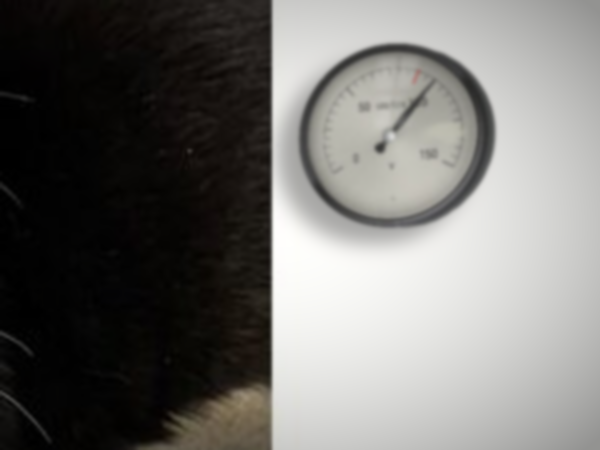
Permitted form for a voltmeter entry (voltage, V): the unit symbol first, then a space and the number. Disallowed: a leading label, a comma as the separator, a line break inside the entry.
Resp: V 100
